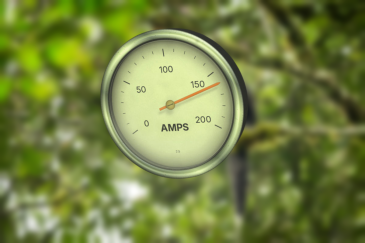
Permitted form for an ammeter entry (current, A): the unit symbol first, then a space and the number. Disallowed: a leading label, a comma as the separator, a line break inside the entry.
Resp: A 160
